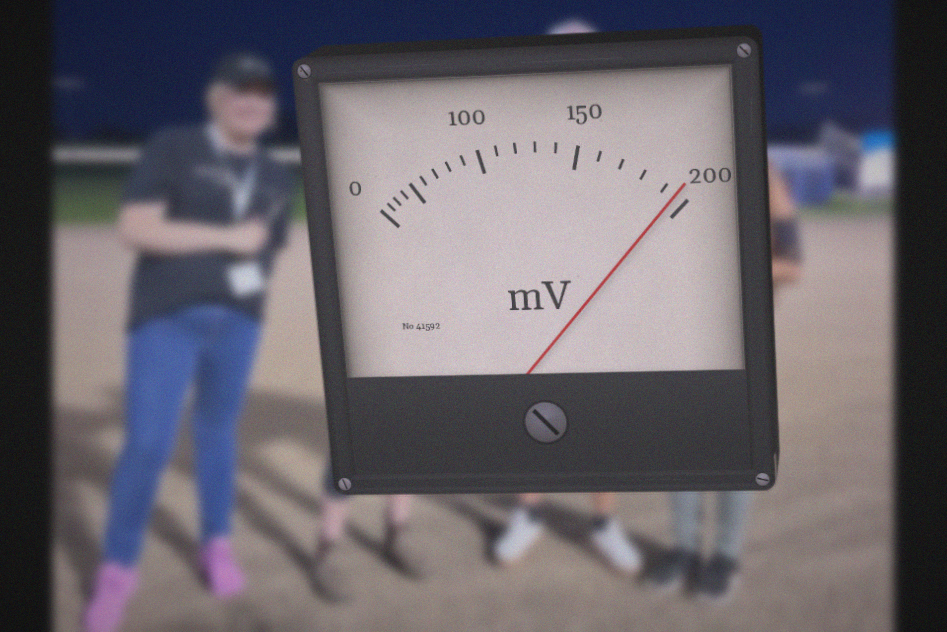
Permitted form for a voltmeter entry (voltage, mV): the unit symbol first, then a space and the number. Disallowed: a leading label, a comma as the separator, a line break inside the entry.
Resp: mV 195
